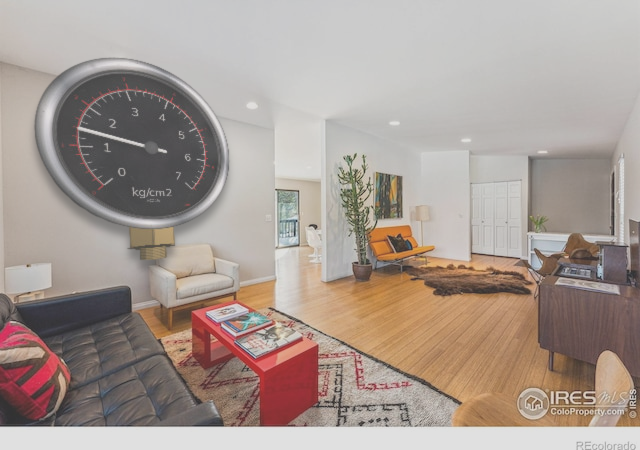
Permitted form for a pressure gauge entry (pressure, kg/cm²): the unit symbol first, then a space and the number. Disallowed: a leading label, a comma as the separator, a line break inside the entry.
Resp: kg/cm² 1.4
